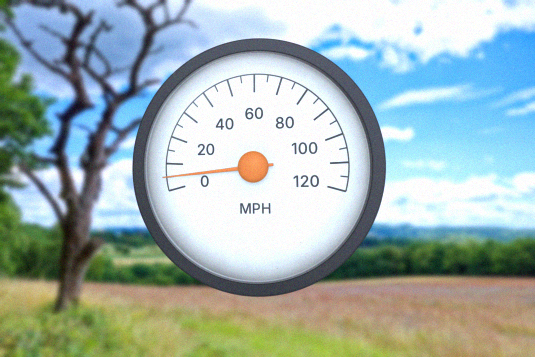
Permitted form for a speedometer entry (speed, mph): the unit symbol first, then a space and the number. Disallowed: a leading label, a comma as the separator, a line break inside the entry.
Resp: mph 5
